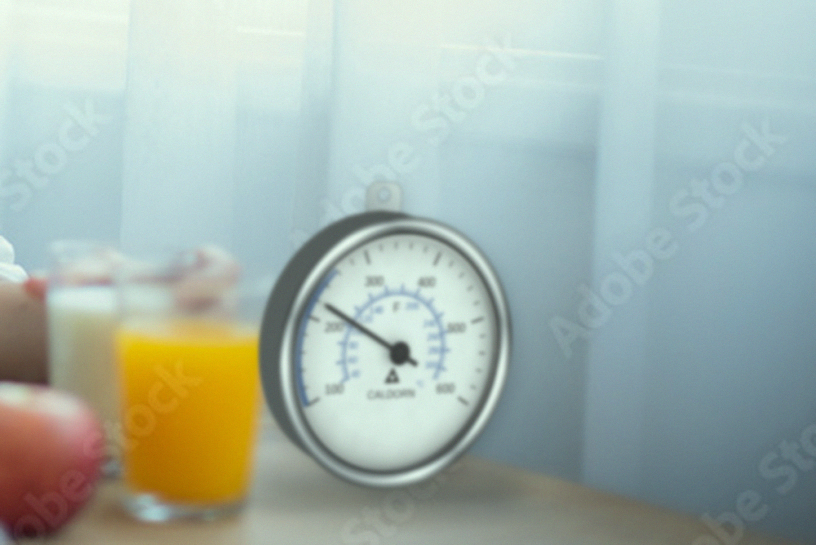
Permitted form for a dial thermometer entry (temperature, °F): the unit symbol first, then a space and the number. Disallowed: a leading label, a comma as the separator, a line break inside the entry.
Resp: °F 220
